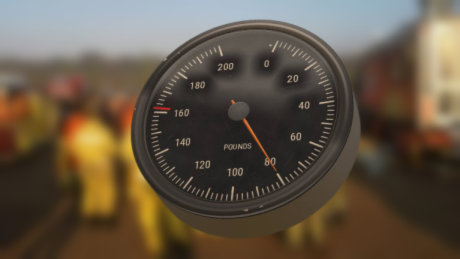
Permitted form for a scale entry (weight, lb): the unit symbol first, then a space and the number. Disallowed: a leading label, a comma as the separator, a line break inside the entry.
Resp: lb 80
